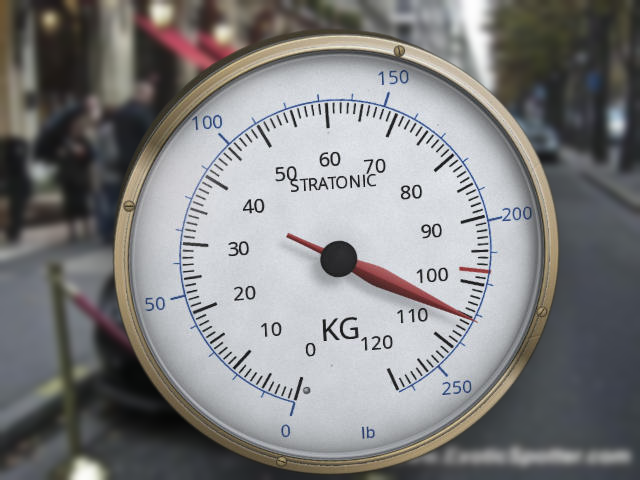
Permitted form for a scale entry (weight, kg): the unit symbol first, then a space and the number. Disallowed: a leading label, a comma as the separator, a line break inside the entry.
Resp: kg 105
